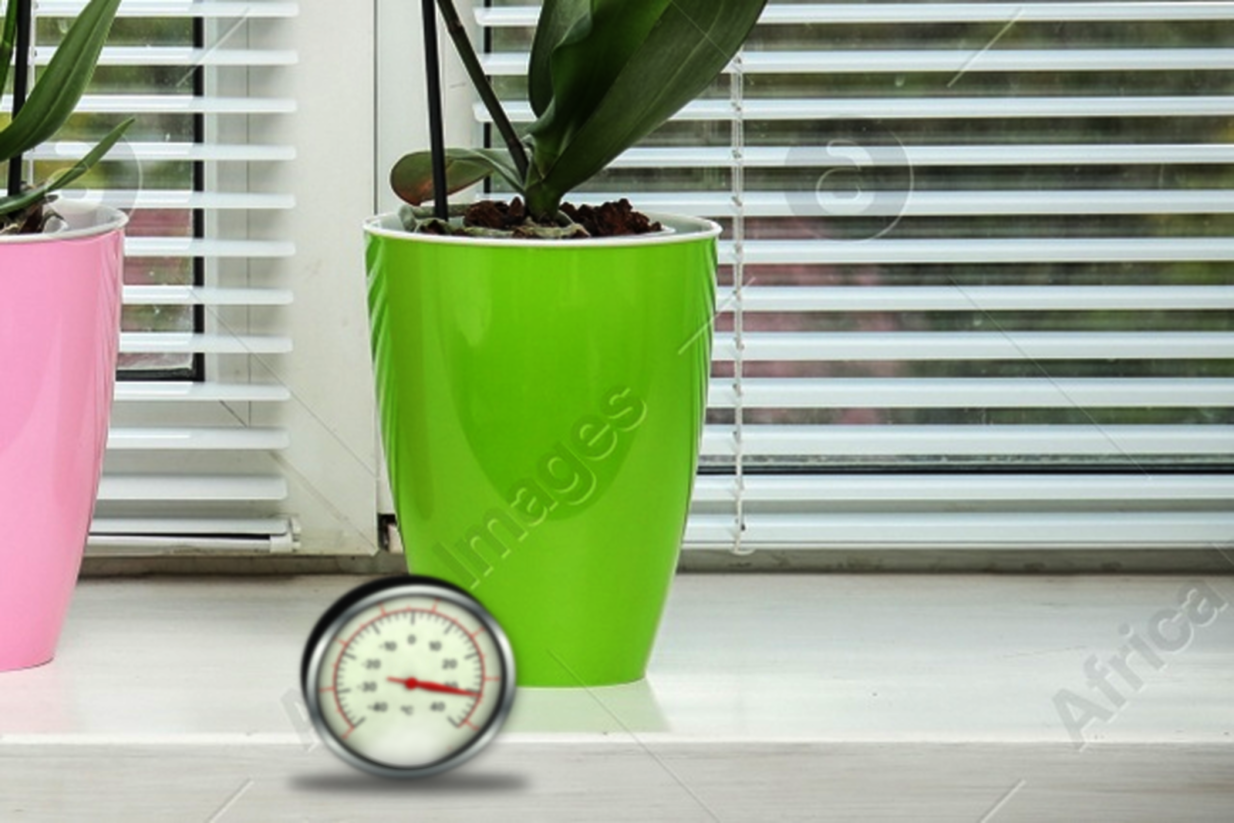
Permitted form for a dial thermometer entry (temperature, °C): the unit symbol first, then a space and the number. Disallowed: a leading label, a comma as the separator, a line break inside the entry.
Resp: °C 30
